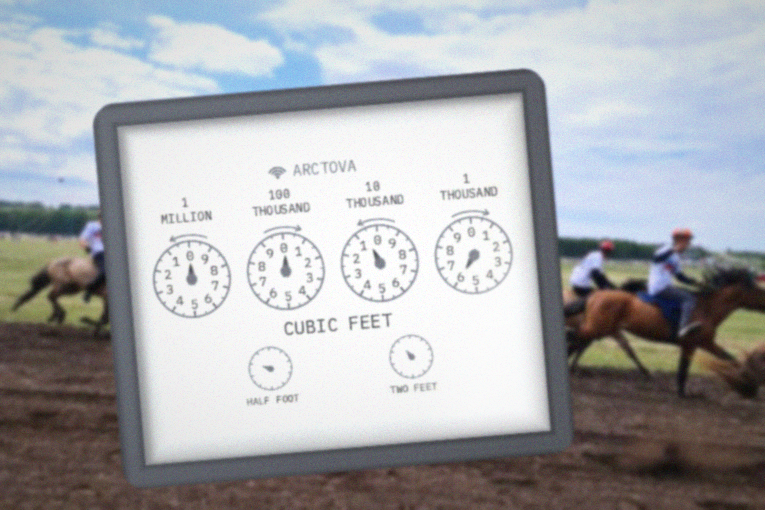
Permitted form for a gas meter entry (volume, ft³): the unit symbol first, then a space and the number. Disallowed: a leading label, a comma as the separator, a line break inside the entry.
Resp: ft³ 600
